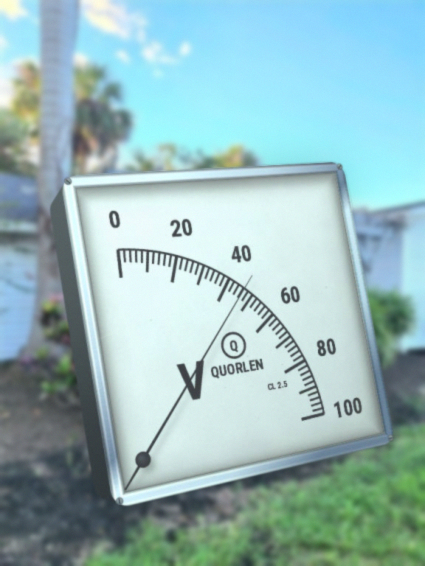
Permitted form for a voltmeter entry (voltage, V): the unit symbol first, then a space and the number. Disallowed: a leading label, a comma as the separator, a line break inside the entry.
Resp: V 46
